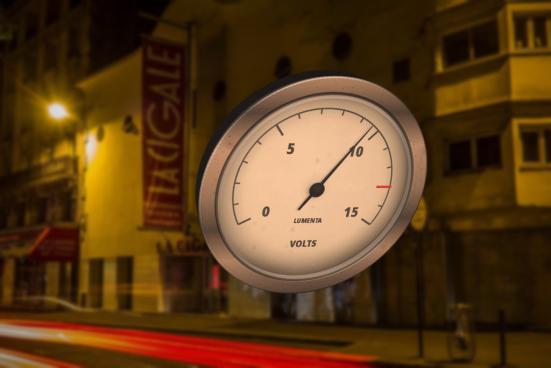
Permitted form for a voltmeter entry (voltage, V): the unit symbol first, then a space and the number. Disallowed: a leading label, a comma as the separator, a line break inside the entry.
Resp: V 9.5
